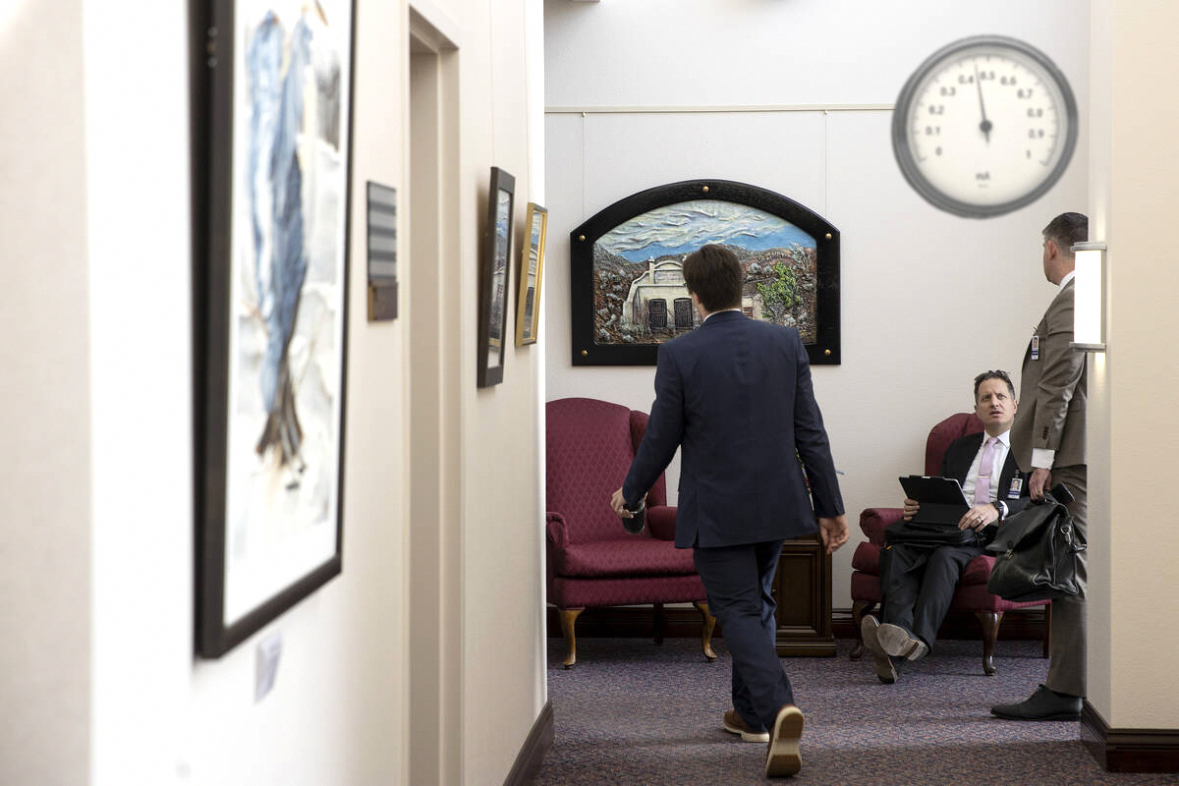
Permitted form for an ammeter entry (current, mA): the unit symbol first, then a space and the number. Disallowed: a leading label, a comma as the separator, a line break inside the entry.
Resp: mA 0.45
